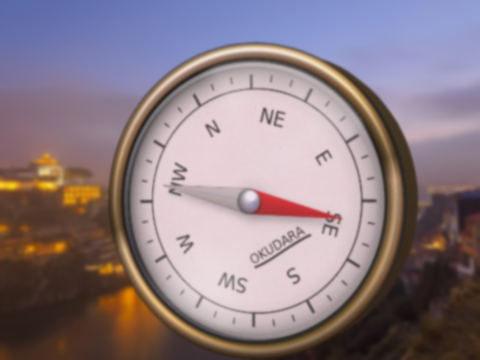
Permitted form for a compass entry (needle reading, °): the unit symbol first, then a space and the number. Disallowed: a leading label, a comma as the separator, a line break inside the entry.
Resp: ° 130
